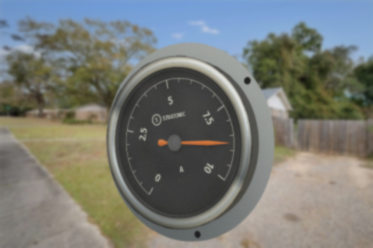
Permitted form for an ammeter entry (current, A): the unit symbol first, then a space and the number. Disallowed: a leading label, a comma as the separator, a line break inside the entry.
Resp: A 8.75
